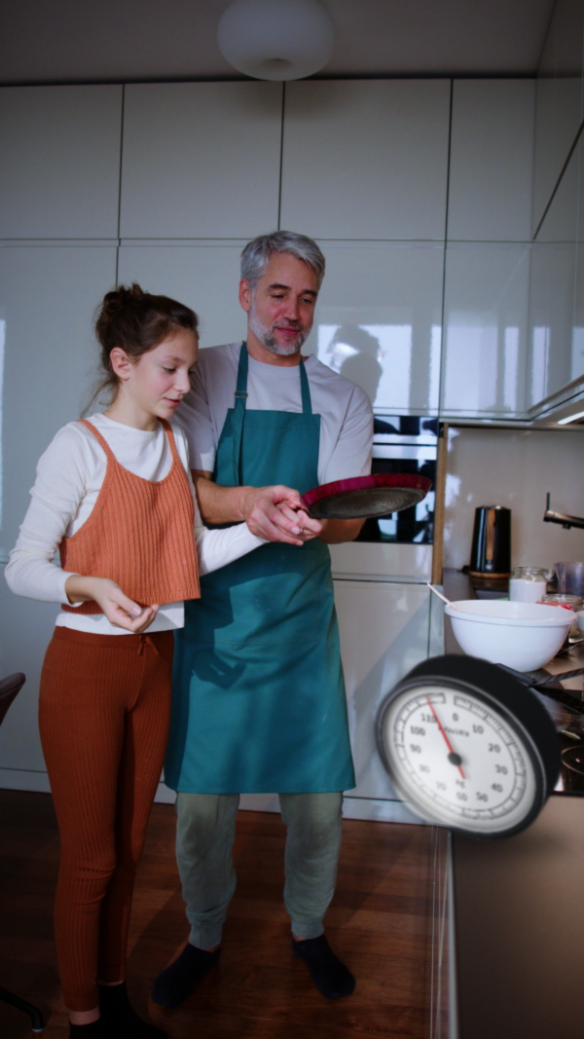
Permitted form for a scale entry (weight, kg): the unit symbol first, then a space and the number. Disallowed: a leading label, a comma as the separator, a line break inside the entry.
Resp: kg 115
